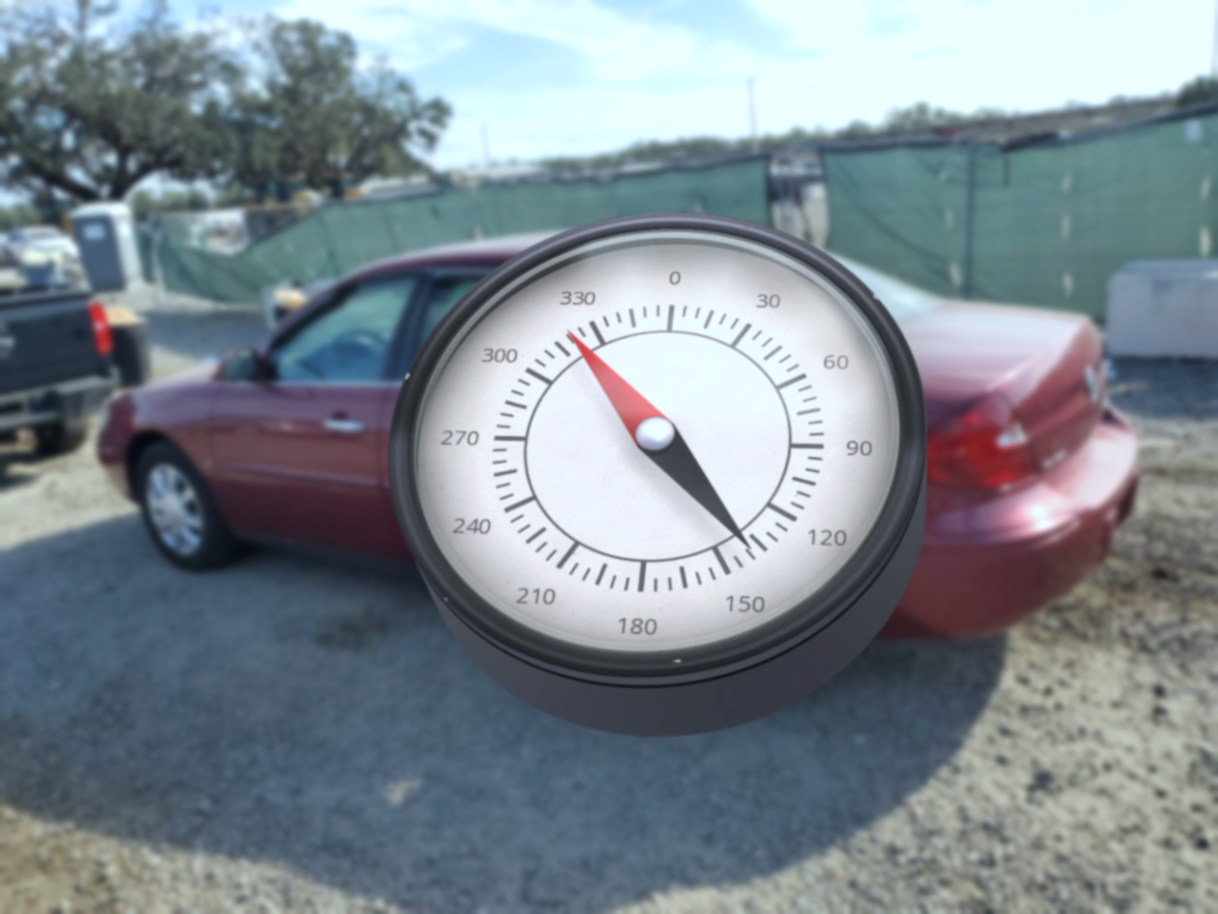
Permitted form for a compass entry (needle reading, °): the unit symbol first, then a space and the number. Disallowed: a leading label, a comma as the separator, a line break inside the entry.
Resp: ° 320
